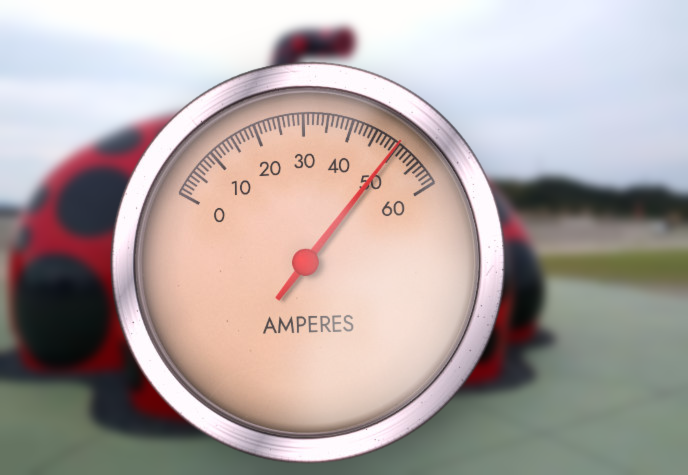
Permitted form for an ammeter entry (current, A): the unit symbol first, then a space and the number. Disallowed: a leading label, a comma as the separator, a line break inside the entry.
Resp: A 50
